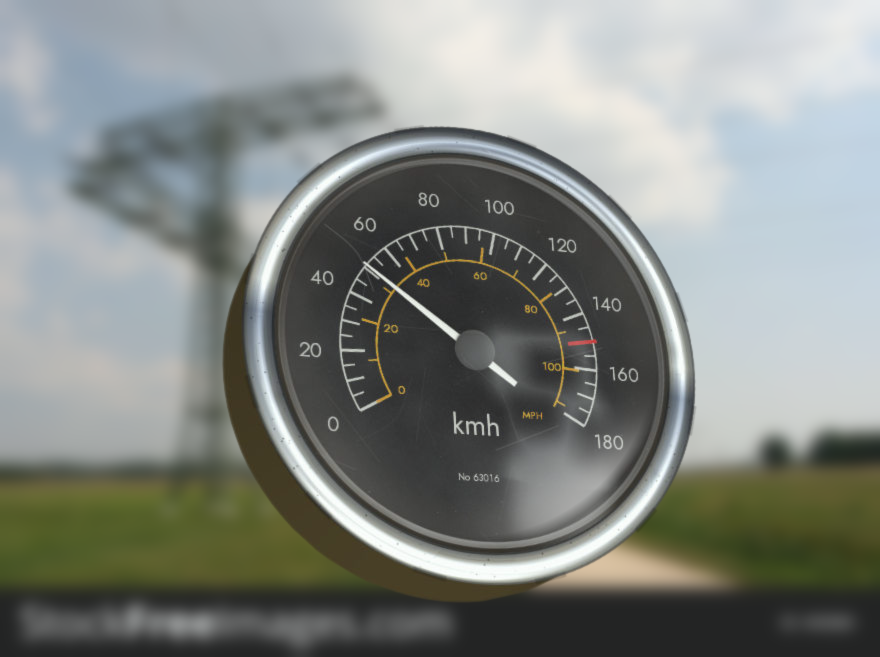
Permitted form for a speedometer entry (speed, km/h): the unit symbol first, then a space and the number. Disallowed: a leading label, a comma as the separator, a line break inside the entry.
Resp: km/h 50
